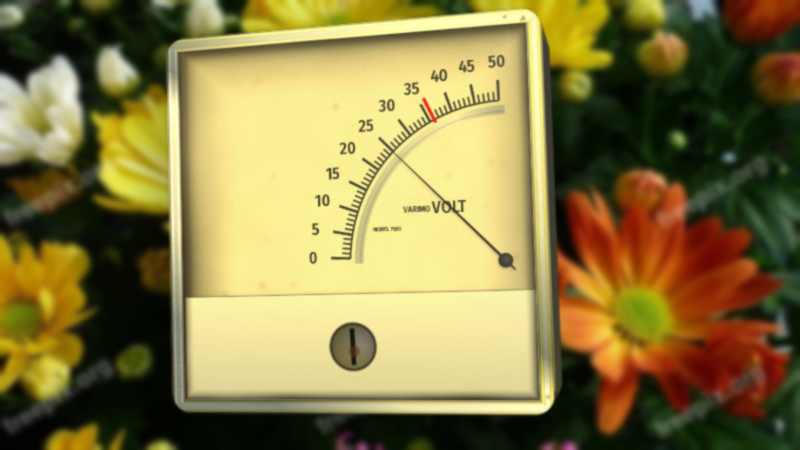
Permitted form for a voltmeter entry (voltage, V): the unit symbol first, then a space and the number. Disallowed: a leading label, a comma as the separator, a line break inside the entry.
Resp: V 25
